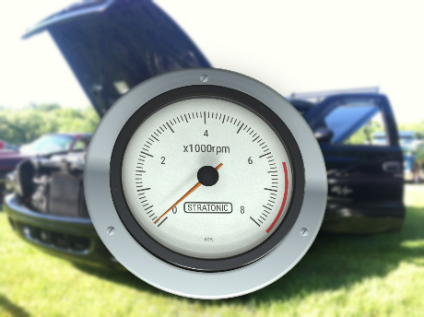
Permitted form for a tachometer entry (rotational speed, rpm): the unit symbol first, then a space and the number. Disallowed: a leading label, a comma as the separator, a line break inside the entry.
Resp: rpm 100
